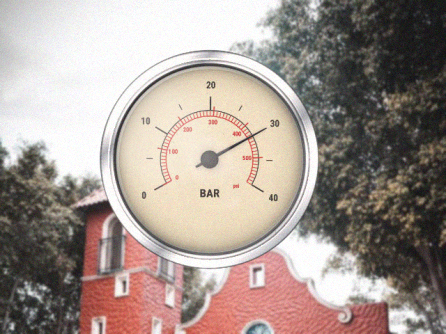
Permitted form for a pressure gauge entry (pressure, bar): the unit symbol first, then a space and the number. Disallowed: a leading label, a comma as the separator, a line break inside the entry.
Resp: bar 30
